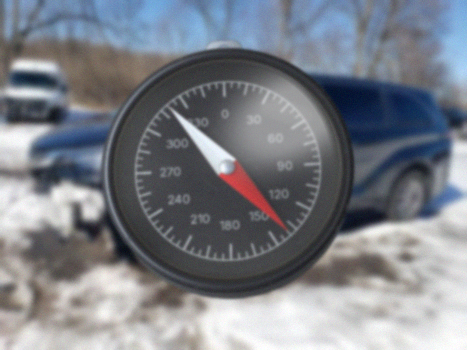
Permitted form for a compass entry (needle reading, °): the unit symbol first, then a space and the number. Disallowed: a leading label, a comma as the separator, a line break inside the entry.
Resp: ° 140
